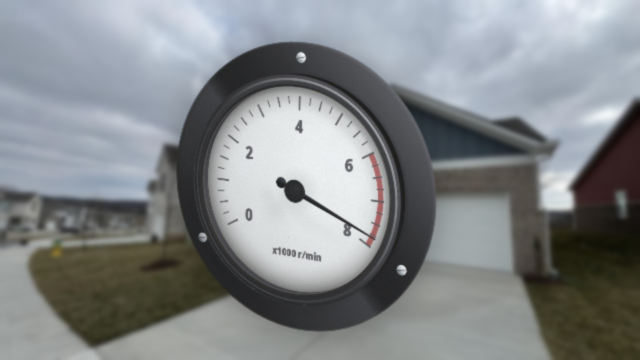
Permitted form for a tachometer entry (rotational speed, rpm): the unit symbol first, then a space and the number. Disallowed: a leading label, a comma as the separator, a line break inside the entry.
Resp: rpm 7750
